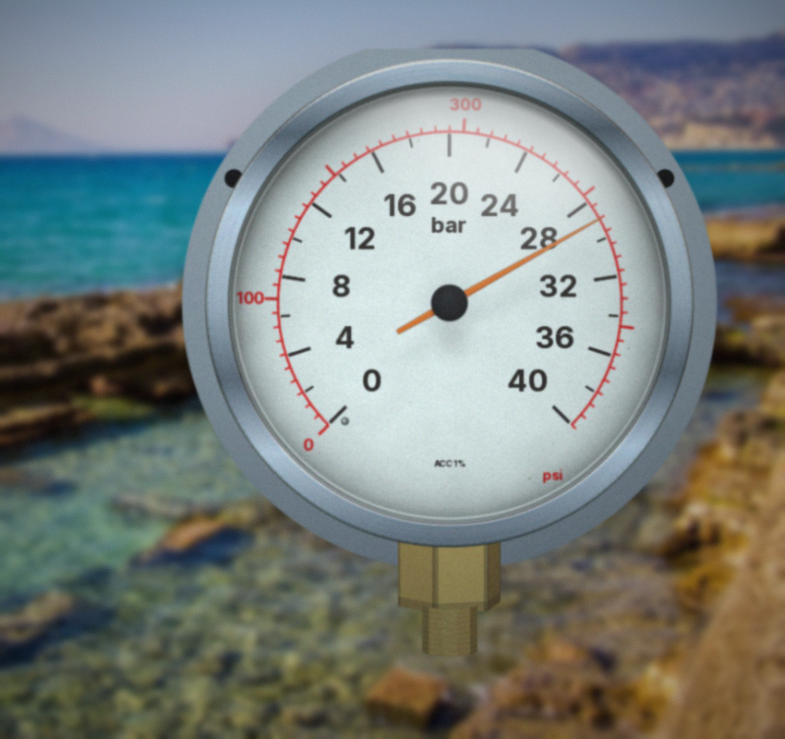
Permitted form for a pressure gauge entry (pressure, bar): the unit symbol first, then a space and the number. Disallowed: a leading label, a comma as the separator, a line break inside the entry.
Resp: bar 29
